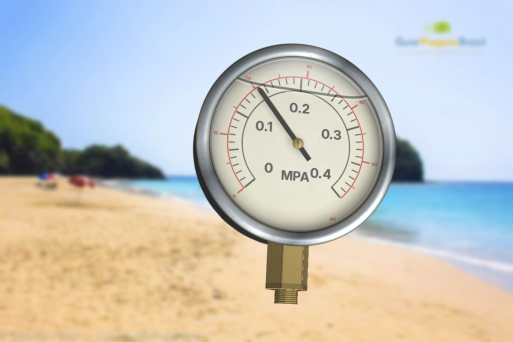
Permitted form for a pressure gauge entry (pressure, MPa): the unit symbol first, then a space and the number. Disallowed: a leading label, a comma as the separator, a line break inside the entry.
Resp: MPa 0.14
